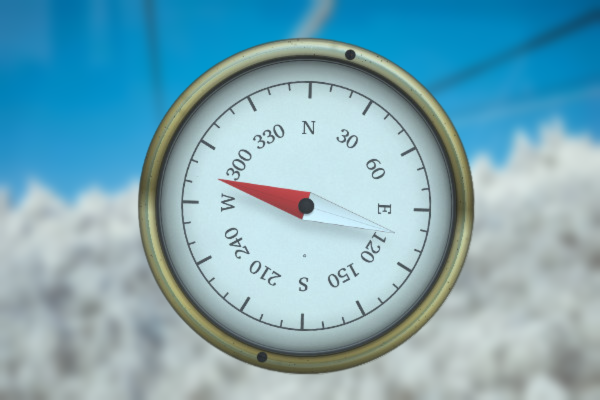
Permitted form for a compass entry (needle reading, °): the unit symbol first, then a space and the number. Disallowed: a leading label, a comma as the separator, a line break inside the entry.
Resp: ° 285
